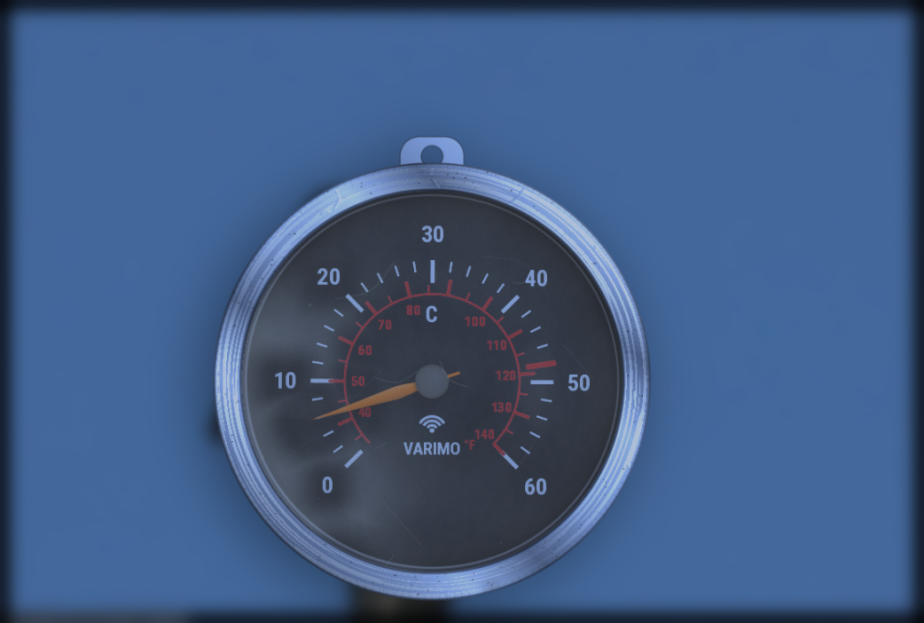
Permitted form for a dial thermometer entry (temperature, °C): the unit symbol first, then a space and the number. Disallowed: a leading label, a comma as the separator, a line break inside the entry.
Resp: °C 6
